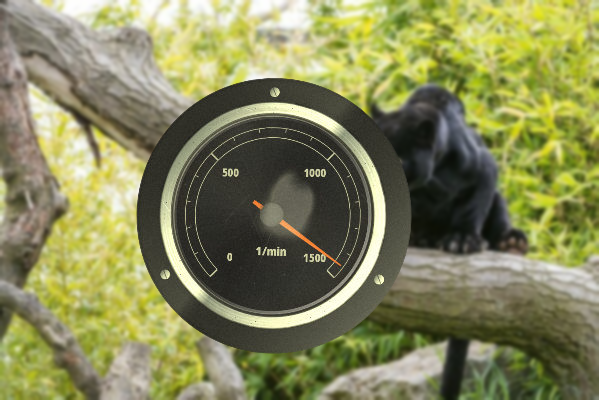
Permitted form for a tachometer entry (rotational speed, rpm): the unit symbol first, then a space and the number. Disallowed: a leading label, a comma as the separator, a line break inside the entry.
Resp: rpm 1450
